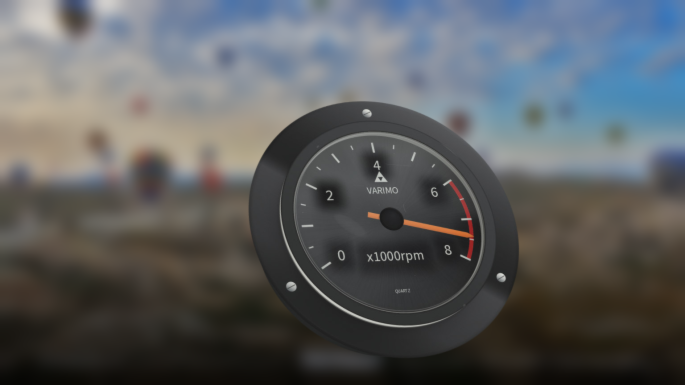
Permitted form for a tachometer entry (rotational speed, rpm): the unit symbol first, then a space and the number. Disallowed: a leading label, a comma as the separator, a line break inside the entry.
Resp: rpm 7500
